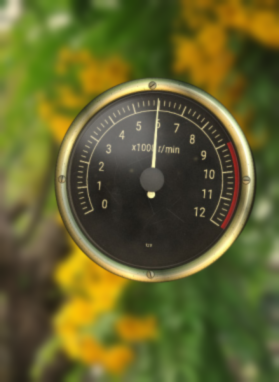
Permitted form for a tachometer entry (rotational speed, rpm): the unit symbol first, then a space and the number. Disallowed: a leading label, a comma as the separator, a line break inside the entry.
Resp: rpm 6000
